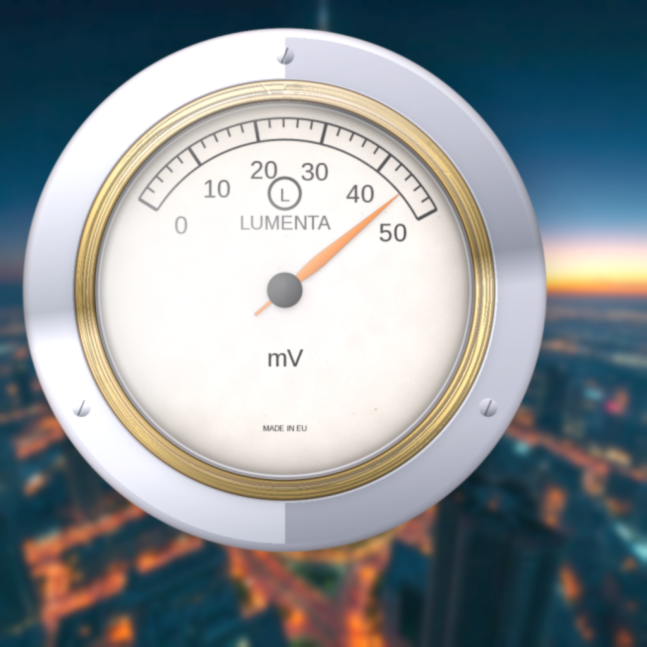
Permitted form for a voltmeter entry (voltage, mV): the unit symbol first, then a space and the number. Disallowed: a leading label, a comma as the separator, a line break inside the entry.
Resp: mV 45
